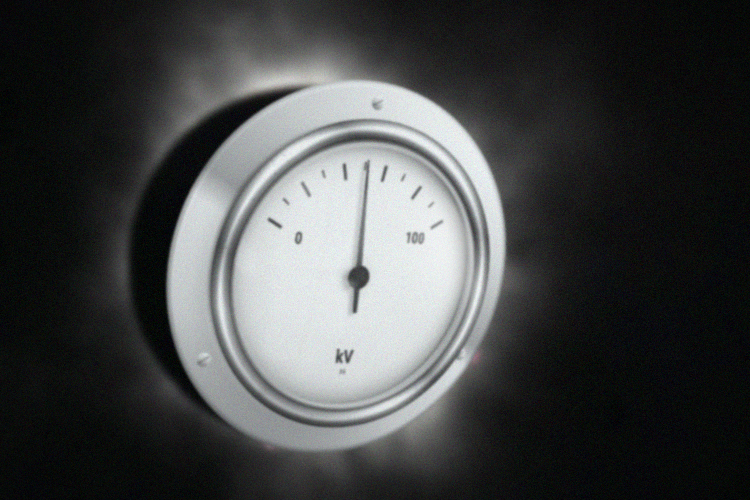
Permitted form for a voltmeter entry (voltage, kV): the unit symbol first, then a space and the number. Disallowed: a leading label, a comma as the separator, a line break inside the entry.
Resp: kV 50
